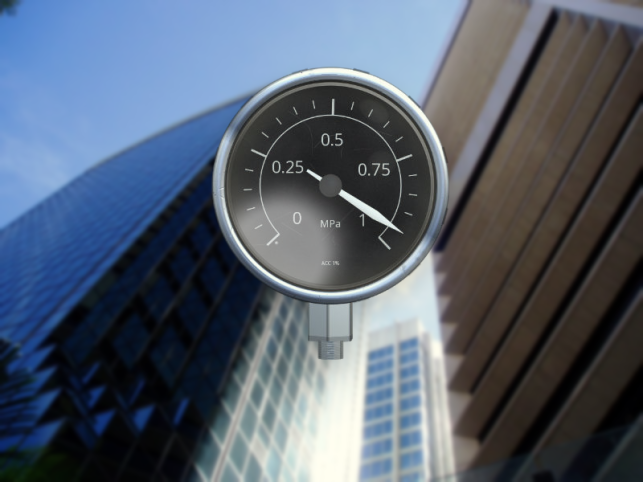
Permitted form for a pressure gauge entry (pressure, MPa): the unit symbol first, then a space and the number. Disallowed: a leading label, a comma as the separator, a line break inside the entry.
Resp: MPa 0.95
